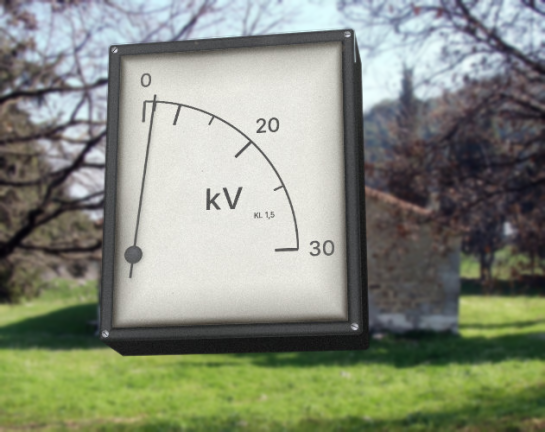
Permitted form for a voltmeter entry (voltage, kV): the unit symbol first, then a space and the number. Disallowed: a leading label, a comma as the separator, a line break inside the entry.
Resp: kV 5
